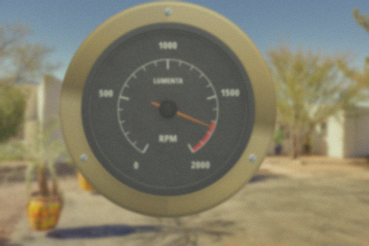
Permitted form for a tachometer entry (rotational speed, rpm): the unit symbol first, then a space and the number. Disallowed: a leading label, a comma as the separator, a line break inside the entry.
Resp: rpm 1750
